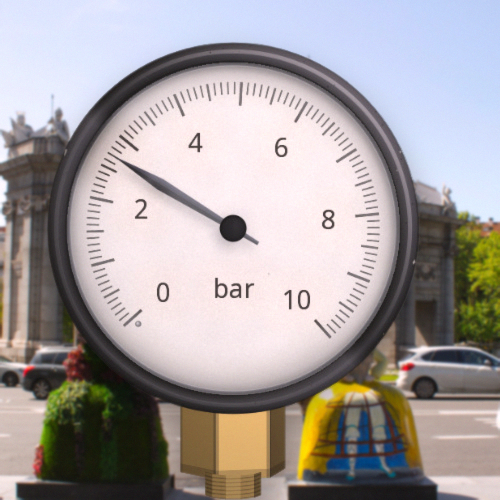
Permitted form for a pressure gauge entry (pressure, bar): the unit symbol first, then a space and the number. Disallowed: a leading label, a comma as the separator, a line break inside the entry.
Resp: bar 2.7
